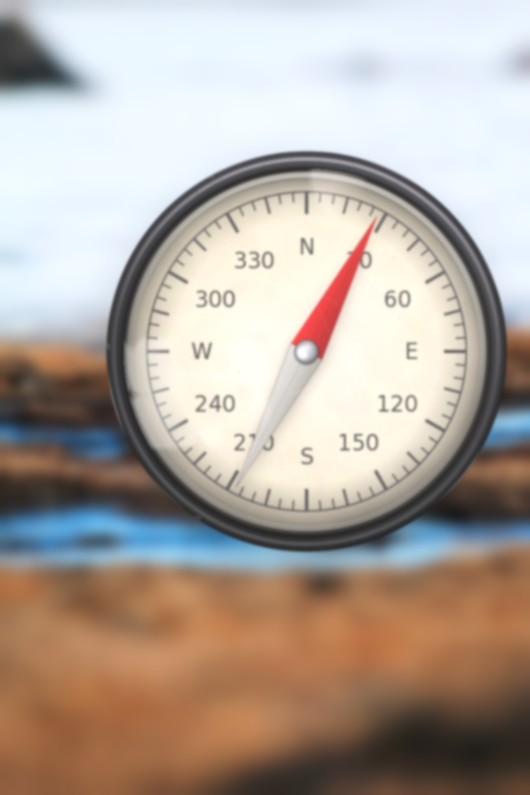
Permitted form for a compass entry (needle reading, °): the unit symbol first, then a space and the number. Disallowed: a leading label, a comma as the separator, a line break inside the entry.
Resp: ° 27.5
